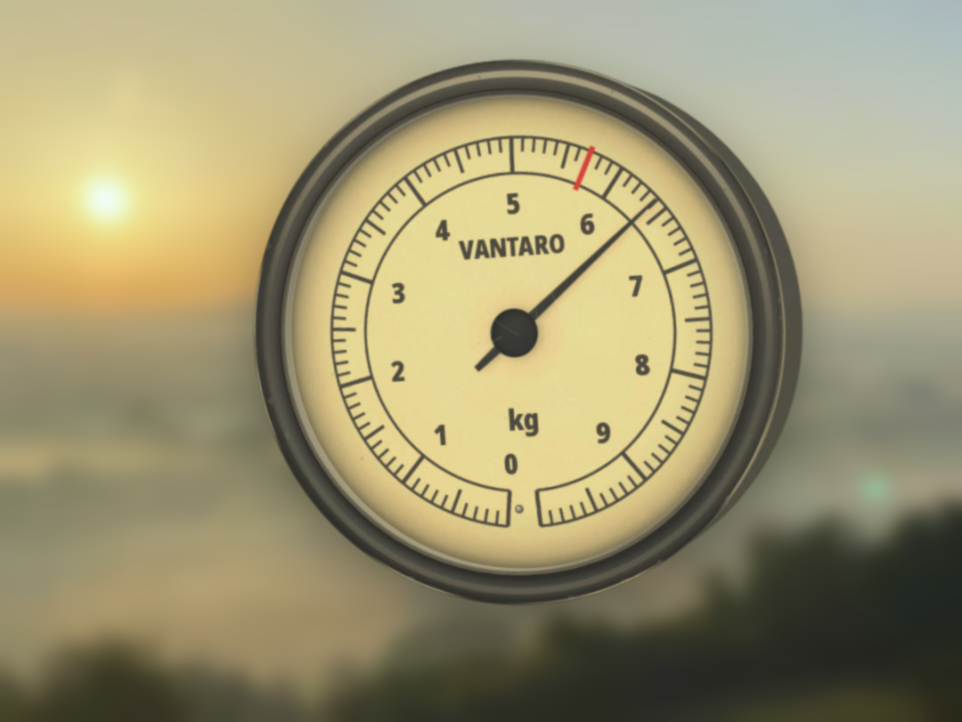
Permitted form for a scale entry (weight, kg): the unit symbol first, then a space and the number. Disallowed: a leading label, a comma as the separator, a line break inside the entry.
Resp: kg 6.4
